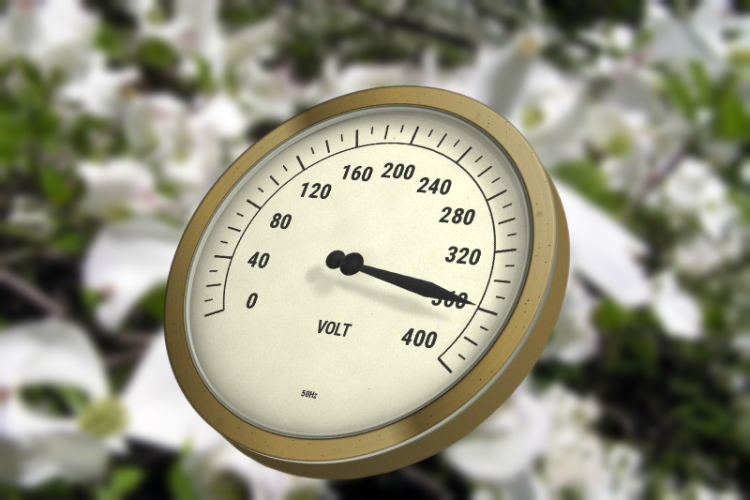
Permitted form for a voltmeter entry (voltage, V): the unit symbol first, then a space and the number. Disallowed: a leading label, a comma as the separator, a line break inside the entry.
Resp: V 360
